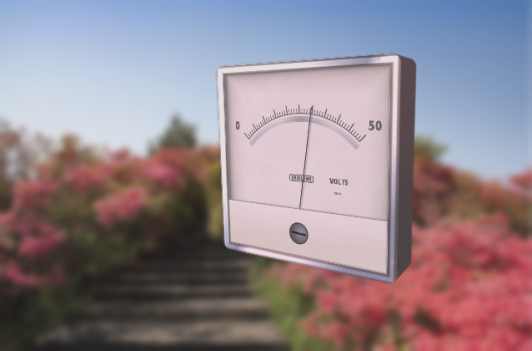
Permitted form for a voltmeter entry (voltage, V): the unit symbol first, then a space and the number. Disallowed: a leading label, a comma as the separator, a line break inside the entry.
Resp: V 30
